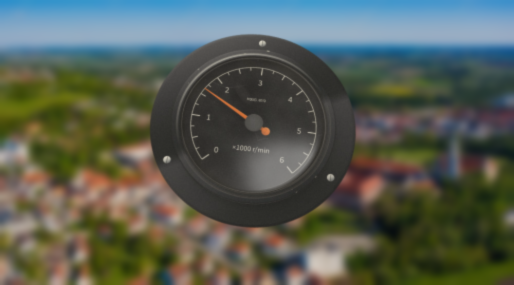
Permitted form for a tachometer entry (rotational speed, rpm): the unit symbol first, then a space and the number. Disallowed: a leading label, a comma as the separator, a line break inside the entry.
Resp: rpm 1625
